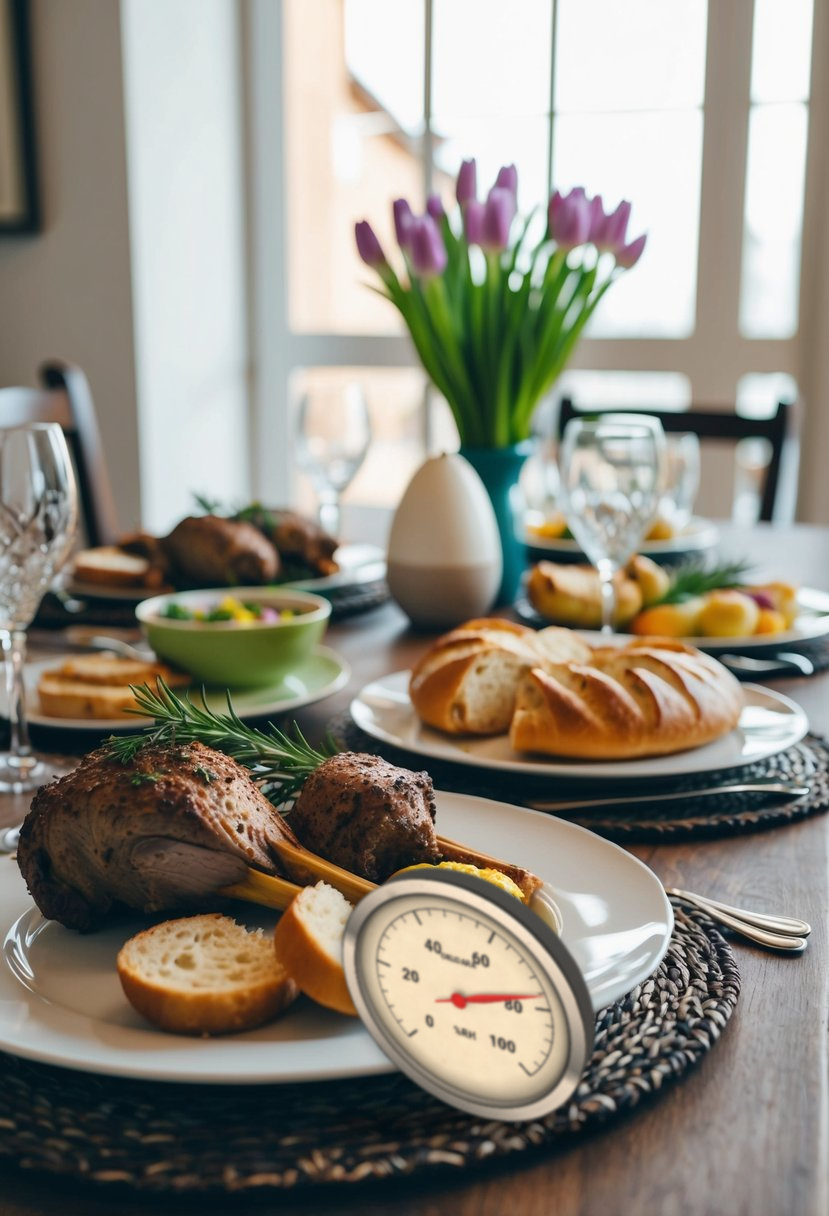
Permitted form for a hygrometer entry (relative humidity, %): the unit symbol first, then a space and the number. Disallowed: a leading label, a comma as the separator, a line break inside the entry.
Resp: % 76
